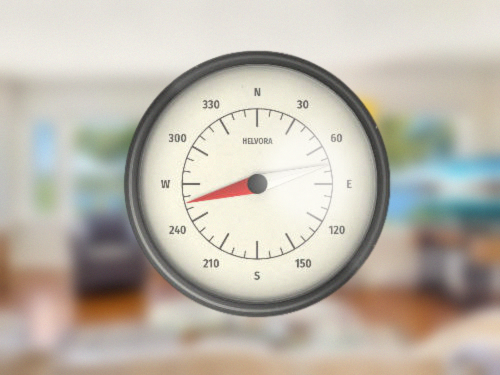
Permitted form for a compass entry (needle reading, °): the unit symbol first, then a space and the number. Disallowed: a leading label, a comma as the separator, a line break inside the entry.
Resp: ° 255
